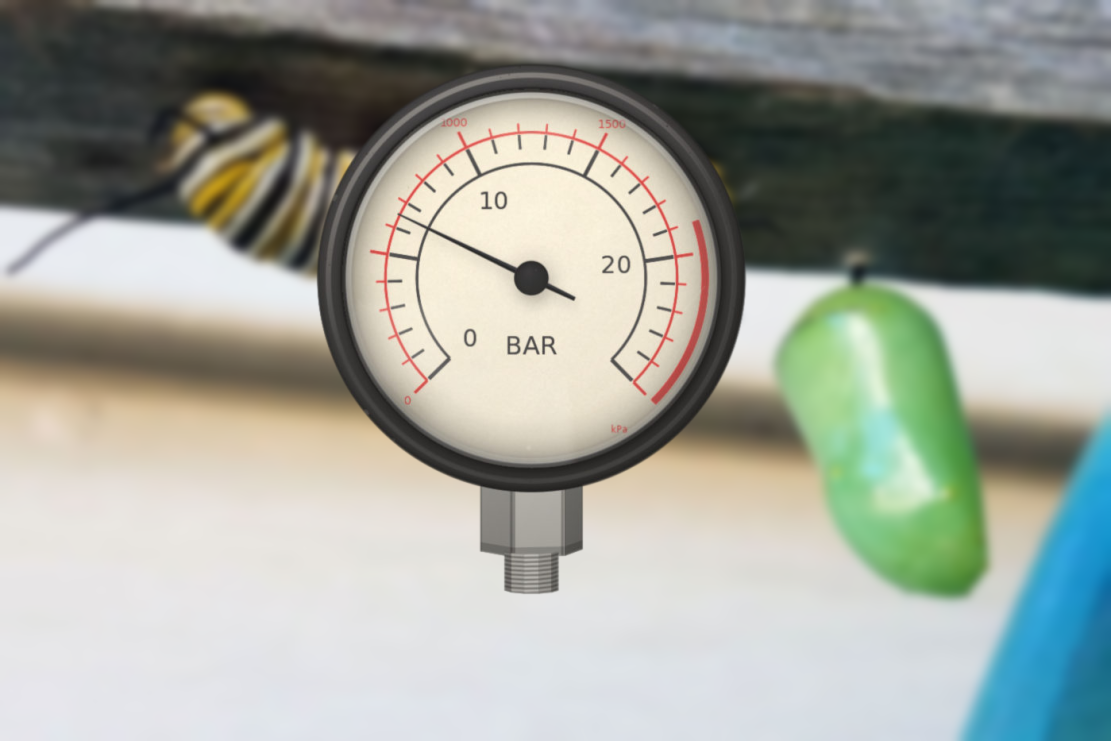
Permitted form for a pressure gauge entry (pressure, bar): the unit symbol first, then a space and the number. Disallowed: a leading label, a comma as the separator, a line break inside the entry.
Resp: bar 6.5
